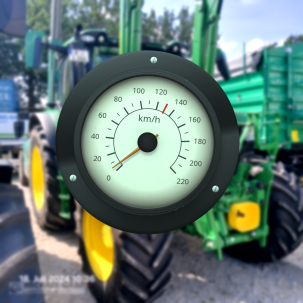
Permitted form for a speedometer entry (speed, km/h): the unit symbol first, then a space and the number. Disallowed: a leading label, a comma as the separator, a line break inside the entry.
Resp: km/h 5
